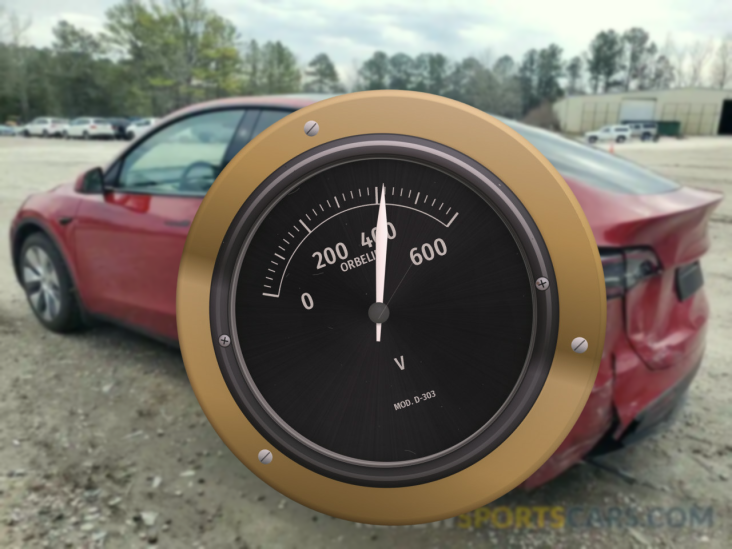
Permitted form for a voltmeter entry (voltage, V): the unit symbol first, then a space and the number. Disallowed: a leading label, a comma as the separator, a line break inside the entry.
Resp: V 420
